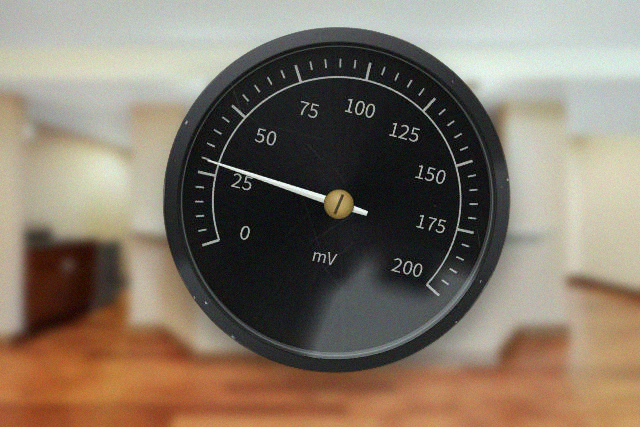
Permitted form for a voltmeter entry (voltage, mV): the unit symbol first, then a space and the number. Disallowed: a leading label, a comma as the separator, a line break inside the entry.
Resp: mV 30
